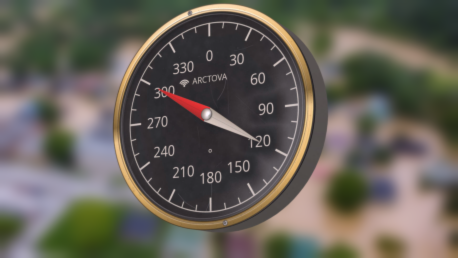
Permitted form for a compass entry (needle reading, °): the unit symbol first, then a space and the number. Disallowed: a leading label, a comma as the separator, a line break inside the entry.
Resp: ° 300
